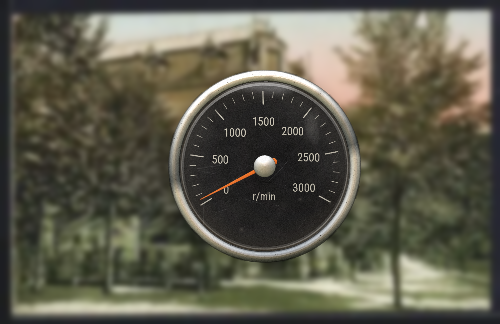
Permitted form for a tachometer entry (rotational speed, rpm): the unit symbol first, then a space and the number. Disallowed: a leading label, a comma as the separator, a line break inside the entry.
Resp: rpm 50
